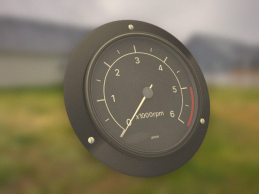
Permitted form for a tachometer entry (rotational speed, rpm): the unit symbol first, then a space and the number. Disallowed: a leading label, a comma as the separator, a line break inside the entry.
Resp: rpm 0
